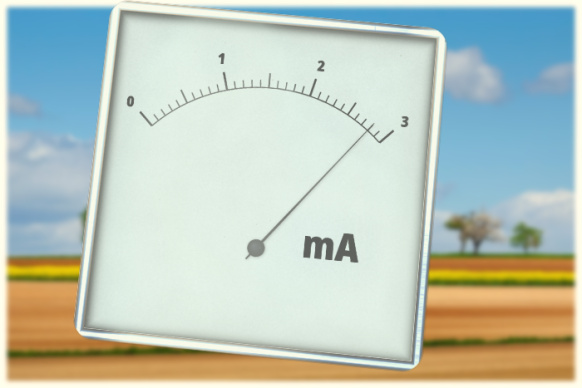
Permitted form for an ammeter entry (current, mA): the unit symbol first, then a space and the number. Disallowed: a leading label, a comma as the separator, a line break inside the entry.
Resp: mA 2.8
